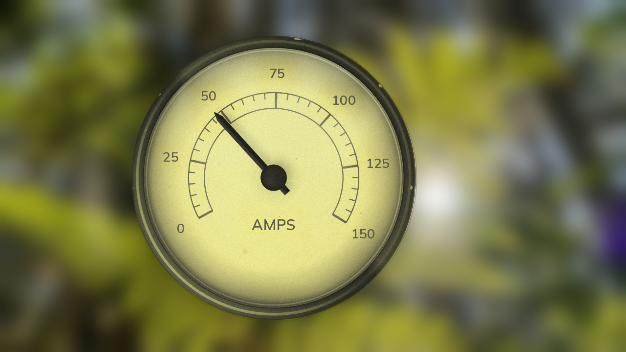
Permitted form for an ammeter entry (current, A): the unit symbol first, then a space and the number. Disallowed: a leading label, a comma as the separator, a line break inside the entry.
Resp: A 47.5
